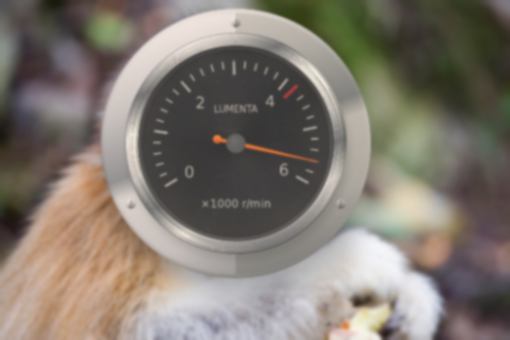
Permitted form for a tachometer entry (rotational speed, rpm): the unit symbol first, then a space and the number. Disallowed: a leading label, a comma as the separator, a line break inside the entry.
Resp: rpm 5600
